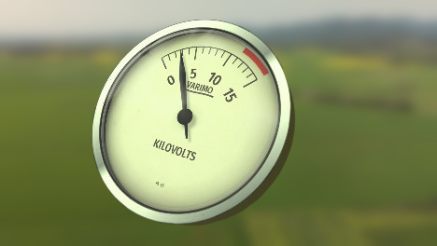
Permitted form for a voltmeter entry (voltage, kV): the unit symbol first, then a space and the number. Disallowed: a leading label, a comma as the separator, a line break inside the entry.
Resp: kV 3
